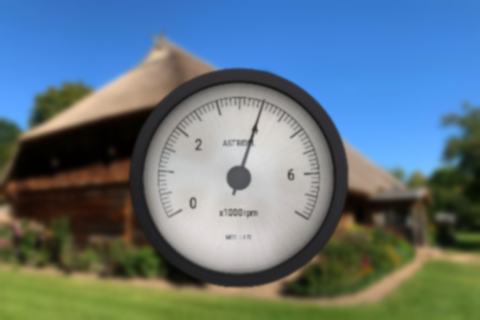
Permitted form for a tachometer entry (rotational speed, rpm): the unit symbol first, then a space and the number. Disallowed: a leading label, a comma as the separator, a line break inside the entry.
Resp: rpm 4000
